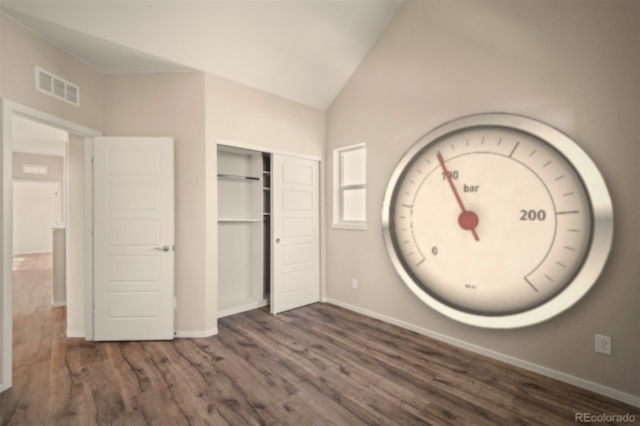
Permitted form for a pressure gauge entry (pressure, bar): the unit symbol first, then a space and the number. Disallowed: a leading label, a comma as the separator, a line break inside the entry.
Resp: bar 100
